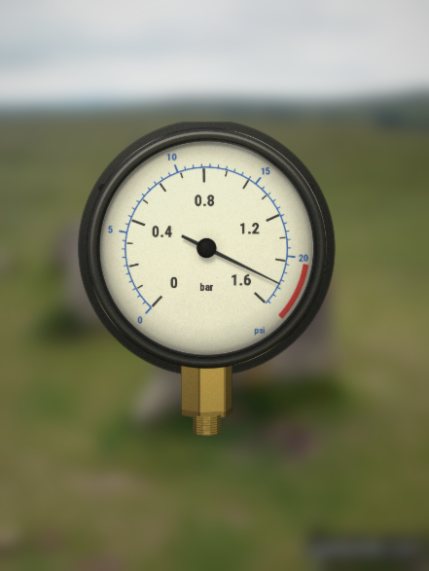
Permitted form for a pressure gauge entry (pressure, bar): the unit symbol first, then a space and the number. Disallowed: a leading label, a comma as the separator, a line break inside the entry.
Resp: bar 1.5
